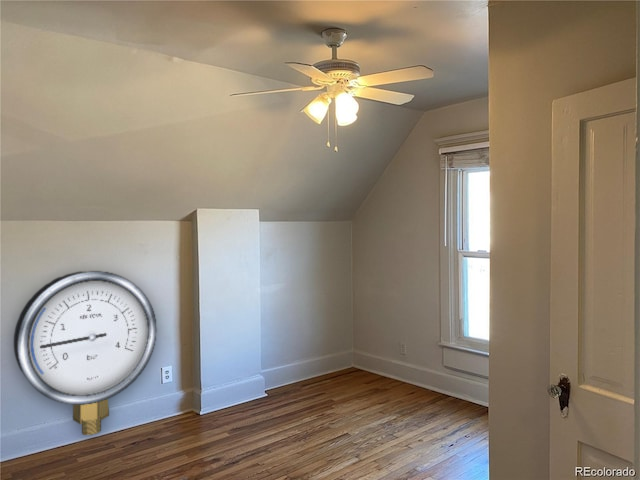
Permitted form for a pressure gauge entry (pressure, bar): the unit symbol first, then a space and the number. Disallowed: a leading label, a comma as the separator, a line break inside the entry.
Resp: bar 0.5
